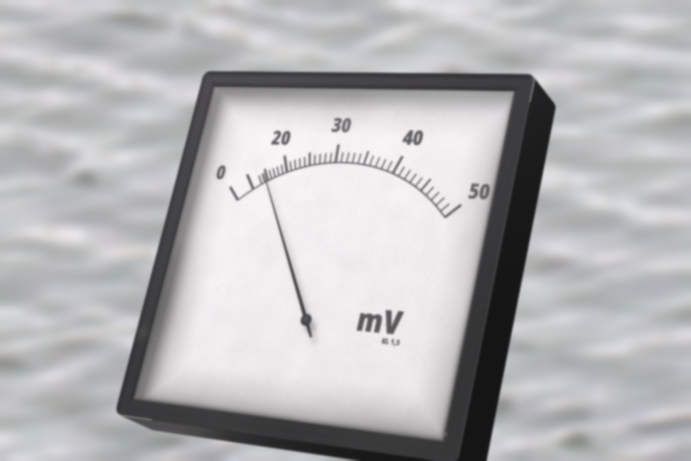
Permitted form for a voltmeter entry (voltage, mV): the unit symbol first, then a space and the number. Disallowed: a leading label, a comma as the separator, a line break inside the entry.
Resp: mV 15
